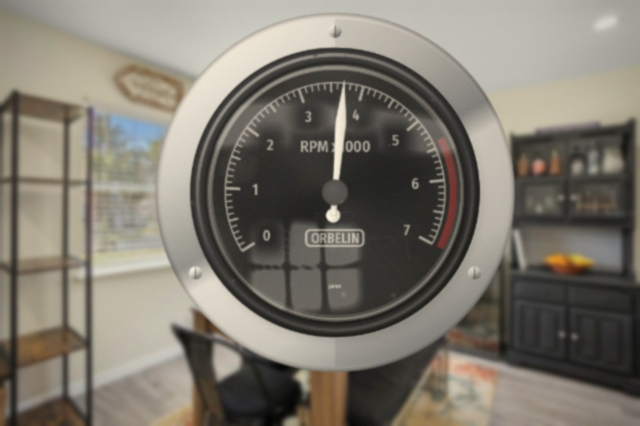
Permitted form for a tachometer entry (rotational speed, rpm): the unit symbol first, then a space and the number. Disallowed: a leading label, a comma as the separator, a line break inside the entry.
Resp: rpm 3700
